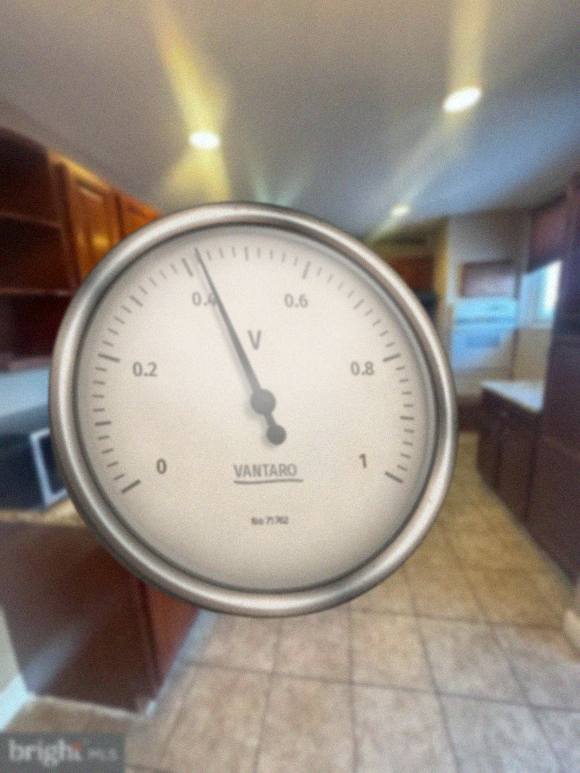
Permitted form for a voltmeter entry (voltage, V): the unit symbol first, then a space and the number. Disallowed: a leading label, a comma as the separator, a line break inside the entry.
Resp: V 0.42
